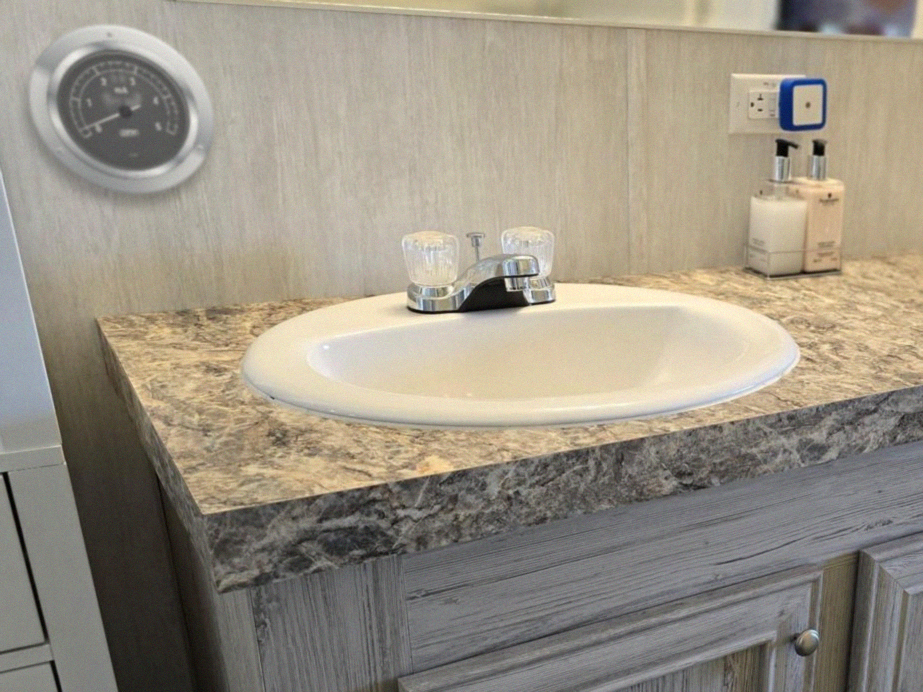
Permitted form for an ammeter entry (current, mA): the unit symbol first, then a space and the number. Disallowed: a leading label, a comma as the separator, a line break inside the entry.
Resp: mA 0.2
